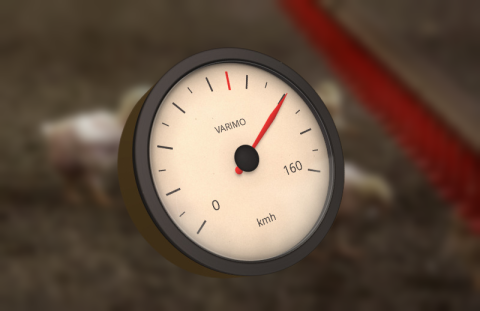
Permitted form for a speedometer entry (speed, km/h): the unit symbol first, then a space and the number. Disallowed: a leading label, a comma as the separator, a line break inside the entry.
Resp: km/h 120
